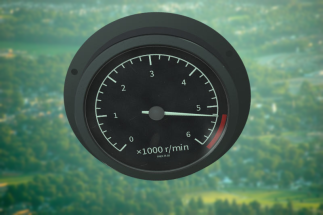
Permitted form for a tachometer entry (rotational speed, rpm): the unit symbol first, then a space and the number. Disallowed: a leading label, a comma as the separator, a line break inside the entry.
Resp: rpm 5200
